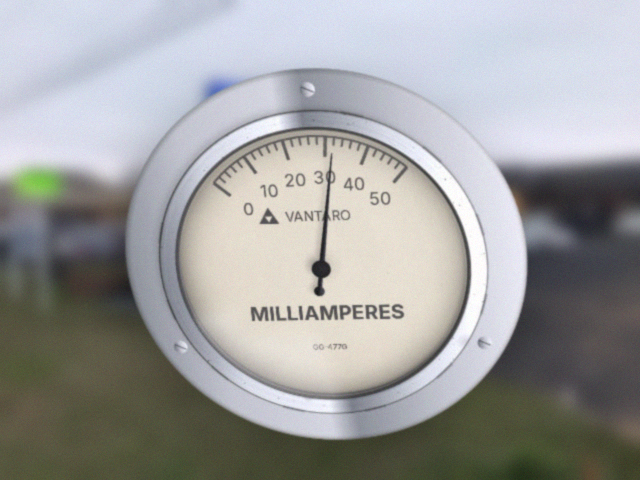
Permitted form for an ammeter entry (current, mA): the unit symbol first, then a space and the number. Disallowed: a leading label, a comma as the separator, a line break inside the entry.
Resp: mA 32
